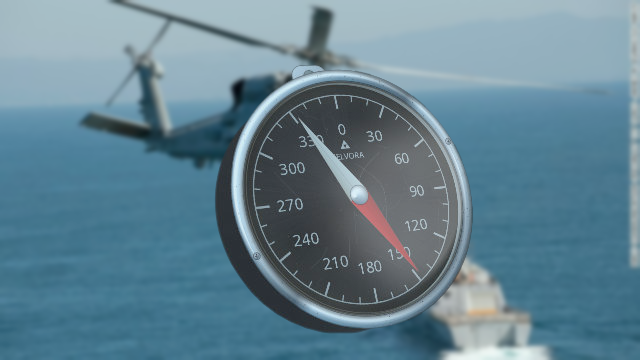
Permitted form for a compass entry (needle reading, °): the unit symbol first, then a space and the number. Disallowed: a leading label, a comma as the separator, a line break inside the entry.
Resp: ° 150
